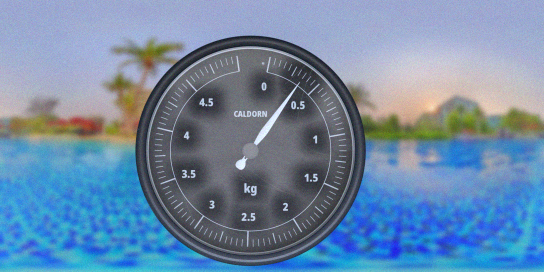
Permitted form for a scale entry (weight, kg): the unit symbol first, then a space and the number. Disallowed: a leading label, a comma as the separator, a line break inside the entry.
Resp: kg 0.35
